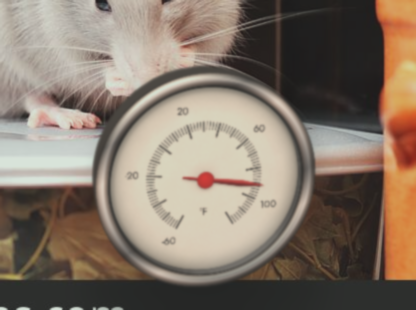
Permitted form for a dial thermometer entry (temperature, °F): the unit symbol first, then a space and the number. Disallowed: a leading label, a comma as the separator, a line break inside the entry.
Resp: °F 90
